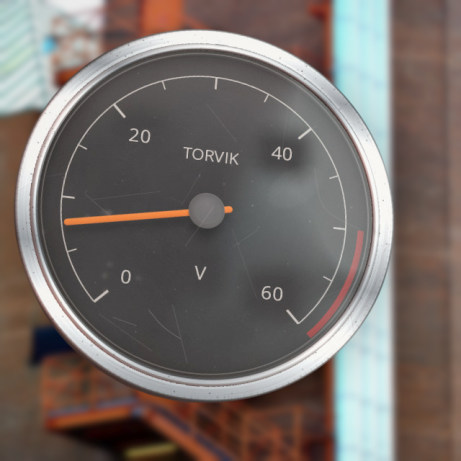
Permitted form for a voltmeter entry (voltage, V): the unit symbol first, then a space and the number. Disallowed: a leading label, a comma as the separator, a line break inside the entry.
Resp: V 7.5
